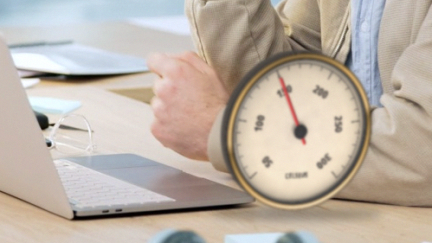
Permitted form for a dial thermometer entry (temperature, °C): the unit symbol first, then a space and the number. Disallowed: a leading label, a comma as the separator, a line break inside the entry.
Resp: °C 150
